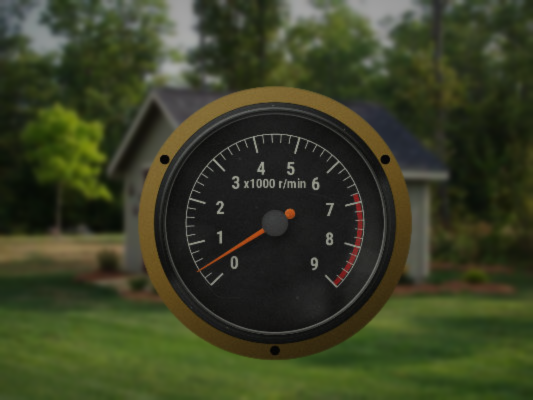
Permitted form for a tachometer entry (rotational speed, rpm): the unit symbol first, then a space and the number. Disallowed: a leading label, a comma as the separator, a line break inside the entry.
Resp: rpm 400
